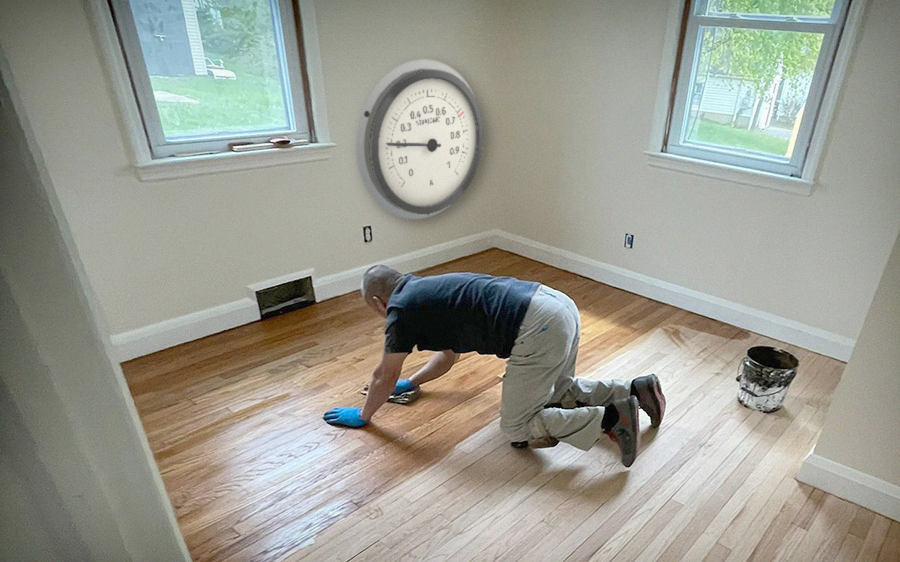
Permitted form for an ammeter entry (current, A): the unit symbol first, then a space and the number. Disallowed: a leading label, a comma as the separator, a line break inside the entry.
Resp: A 0.2
